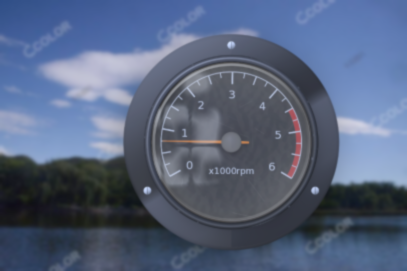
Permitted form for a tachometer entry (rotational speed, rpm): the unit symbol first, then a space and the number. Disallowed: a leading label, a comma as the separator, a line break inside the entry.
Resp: rpm 750
